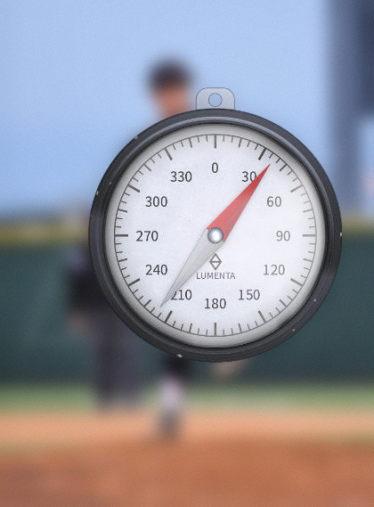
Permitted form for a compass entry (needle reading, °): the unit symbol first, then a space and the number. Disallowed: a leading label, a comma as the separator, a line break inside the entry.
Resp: ° 37.5
